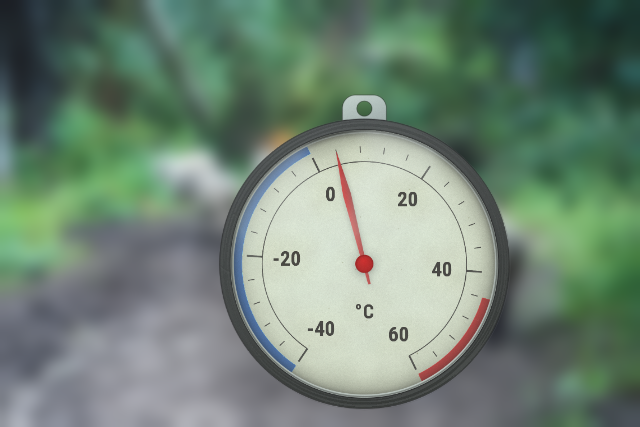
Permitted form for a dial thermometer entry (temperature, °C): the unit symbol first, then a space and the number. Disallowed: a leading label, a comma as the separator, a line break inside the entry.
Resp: °C 4
